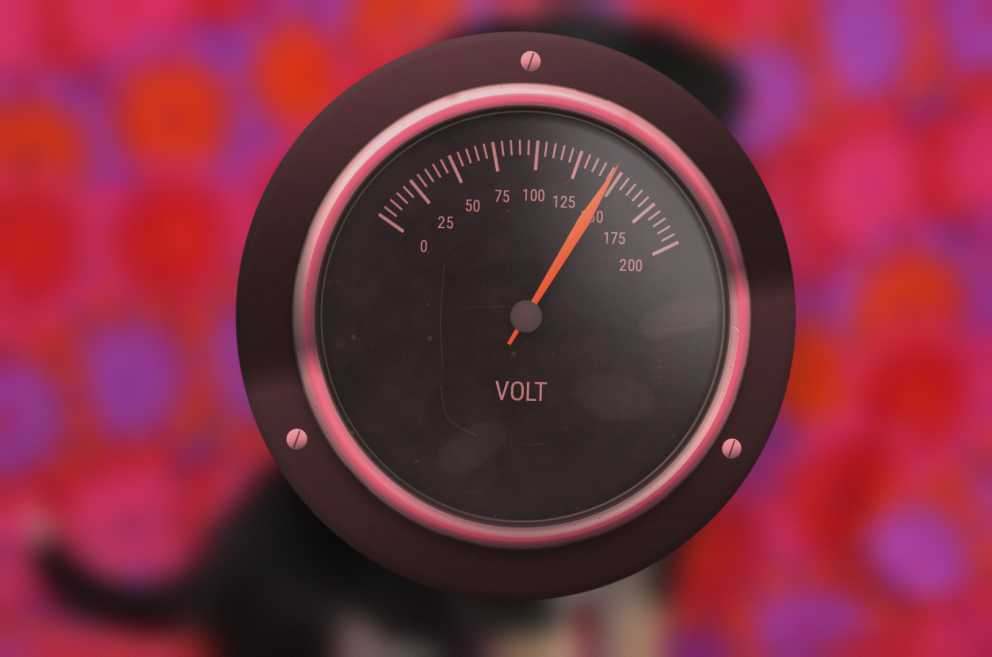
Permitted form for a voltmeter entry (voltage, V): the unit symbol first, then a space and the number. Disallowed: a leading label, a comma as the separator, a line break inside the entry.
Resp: V 145
